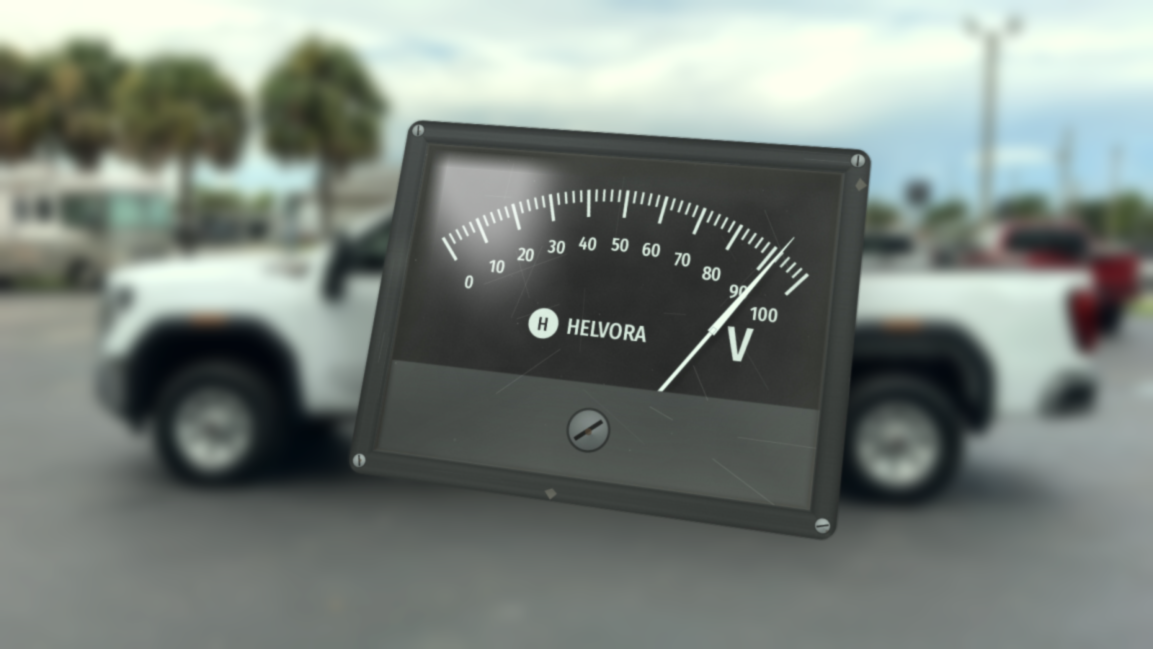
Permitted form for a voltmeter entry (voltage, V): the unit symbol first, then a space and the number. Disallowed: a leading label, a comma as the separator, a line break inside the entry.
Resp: V 92
